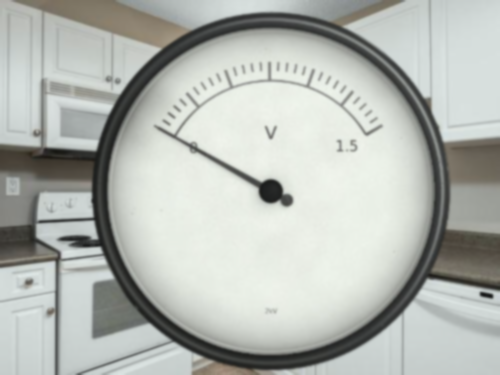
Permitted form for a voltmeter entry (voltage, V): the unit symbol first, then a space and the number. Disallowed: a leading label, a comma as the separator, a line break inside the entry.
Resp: V 0
